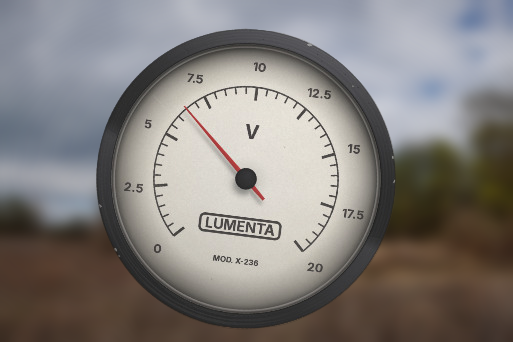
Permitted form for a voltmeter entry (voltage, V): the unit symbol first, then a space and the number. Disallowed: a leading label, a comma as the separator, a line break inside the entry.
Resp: V 6.5
